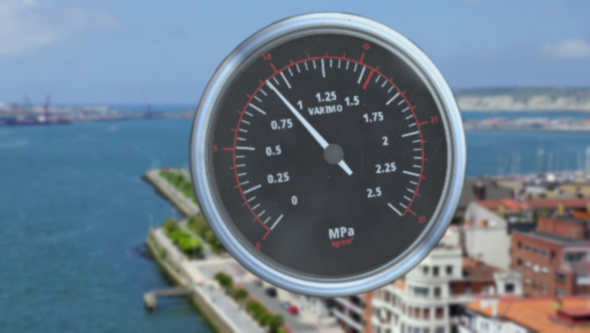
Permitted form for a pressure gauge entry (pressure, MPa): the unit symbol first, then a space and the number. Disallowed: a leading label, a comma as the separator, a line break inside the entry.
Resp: MPa 0.9
